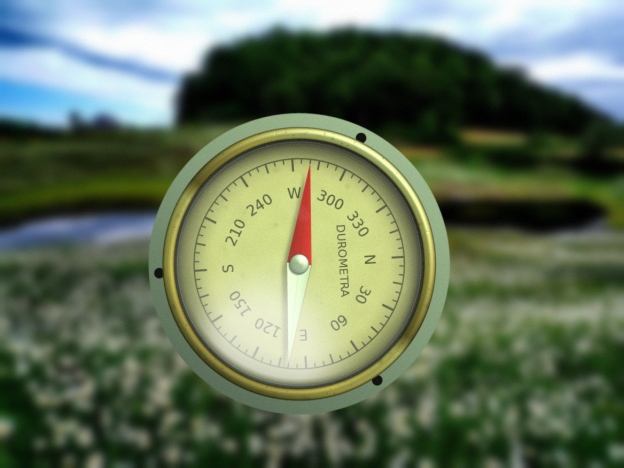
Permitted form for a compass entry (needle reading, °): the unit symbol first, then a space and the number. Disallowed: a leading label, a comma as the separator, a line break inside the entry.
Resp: ° 280
